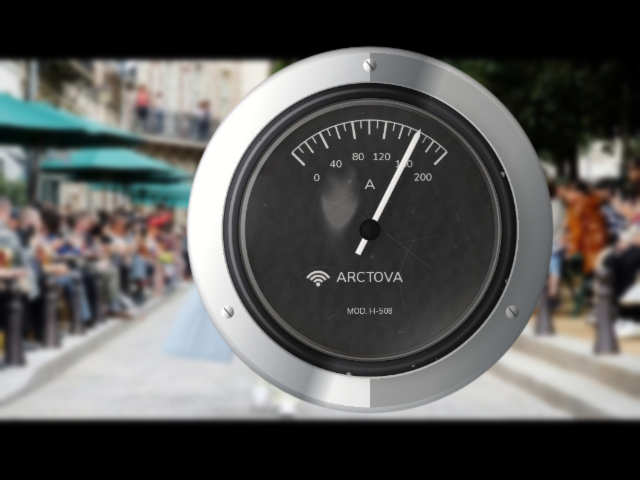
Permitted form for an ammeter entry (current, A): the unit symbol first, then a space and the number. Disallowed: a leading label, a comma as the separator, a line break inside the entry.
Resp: A 160
